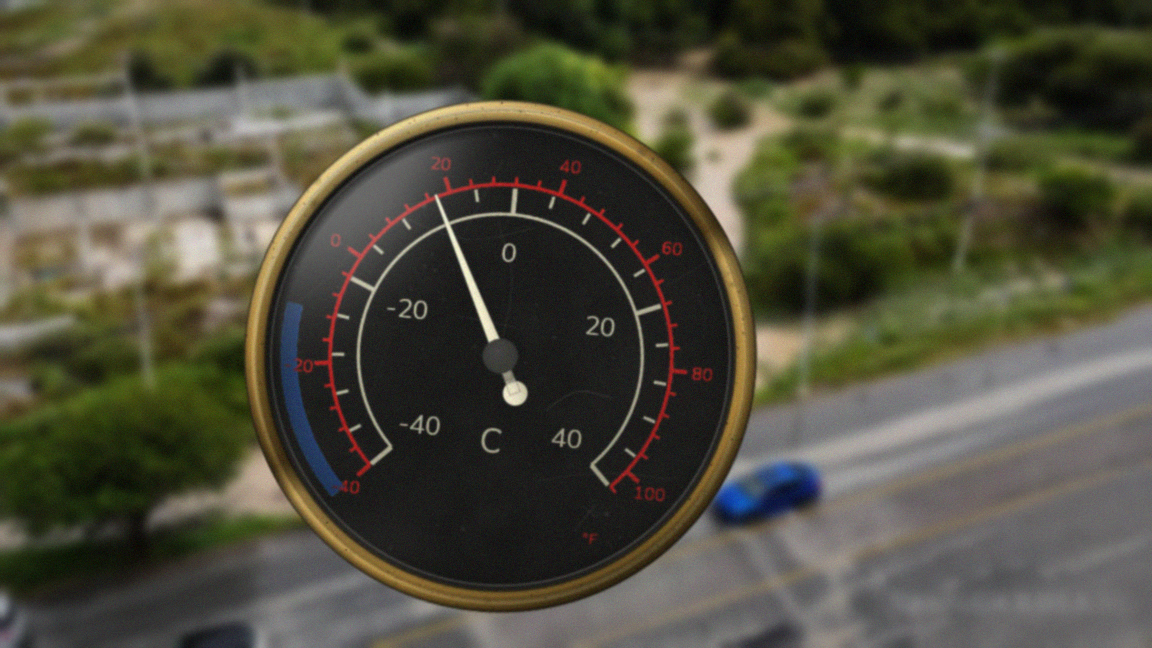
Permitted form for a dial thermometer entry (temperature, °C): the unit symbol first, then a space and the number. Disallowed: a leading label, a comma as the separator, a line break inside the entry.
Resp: °C -8
